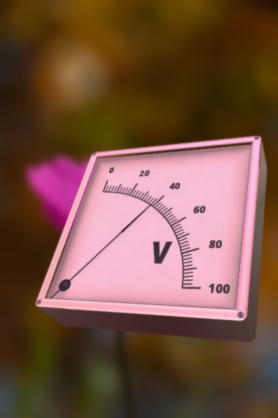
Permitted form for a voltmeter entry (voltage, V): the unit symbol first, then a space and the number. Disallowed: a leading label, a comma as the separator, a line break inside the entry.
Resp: V 40
